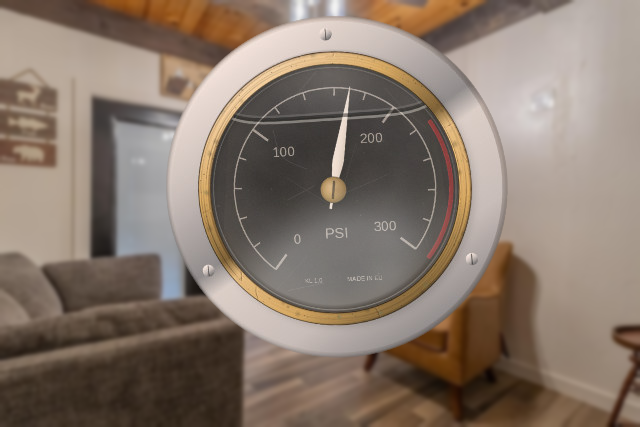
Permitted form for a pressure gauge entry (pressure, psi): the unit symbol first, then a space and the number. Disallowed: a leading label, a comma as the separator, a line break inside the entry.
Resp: psi 170
